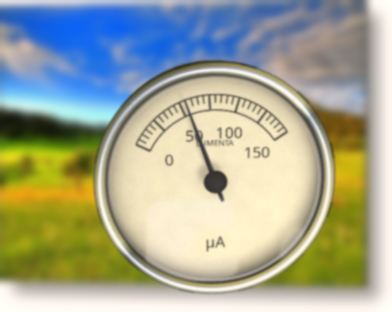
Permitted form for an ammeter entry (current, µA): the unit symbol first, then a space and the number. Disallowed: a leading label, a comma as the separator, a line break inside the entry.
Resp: µA 55
